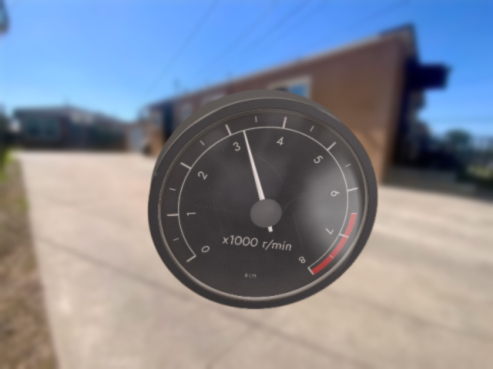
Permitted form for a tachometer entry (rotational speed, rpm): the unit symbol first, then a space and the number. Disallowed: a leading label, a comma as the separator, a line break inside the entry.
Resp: rpm 3250
